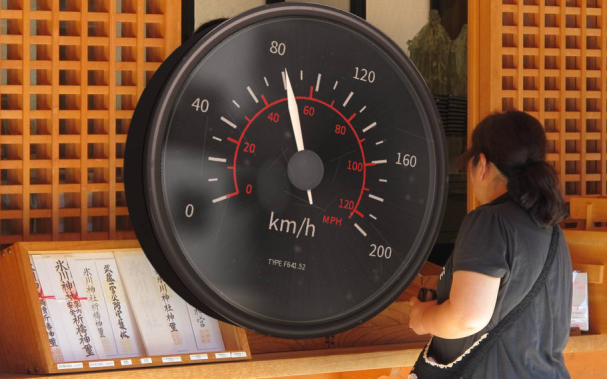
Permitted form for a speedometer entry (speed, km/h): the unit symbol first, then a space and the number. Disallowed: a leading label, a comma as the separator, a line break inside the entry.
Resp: km/h 80
